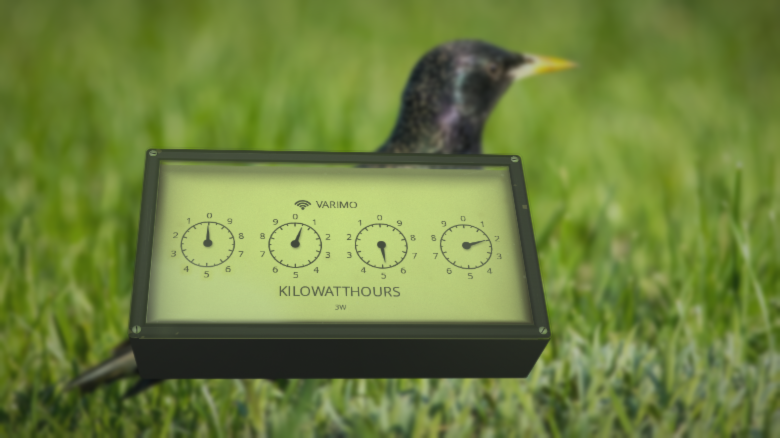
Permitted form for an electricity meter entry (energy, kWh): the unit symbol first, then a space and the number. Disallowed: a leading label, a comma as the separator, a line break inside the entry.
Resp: kWh 52
